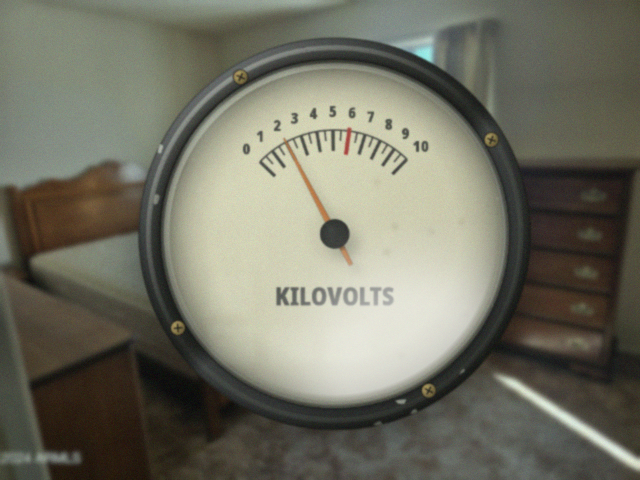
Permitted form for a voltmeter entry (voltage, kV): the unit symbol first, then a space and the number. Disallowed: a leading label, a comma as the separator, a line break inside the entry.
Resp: kV 2
